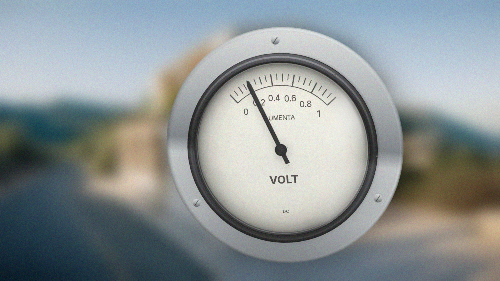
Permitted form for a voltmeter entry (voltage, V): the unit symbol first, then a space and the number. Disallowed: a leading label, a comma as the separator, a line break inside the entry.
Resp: V 0.2
